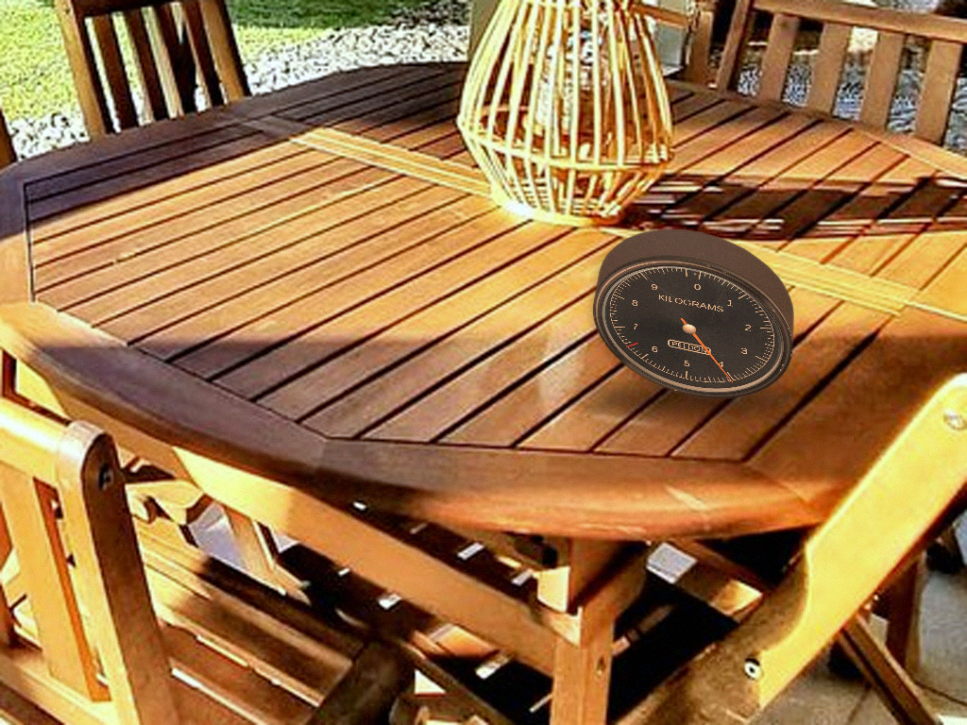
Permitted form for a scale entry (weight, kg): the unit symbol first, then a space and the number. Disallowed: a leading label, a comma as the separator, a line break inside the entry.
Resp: kg 4
